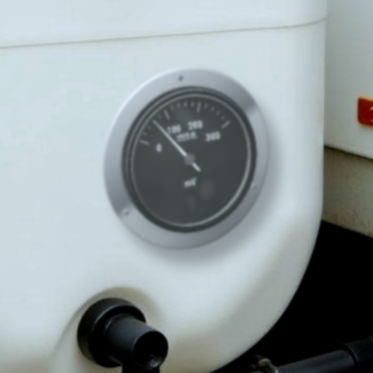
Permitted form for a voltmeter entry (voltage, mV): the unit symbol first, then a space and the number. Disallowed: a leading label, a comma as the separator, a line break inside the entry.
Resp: mV 60
